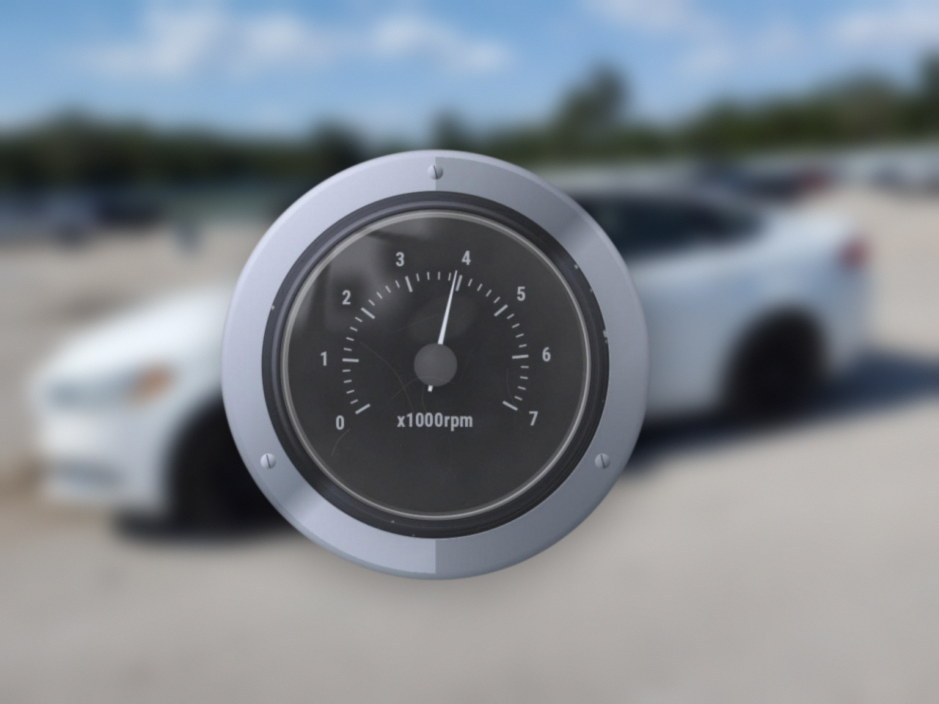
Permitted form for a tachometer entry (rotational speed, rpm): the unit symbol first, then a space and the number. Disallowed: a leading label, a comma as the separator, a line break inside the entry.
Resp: rpm 3900
